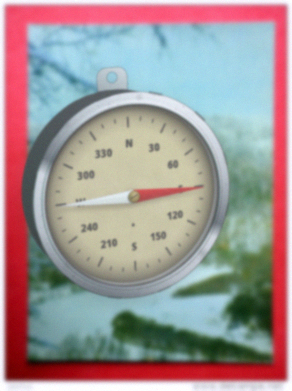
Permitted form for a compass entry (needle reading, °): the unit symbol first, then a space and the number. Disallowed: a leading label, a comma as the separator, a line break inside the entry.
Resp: ° 90
